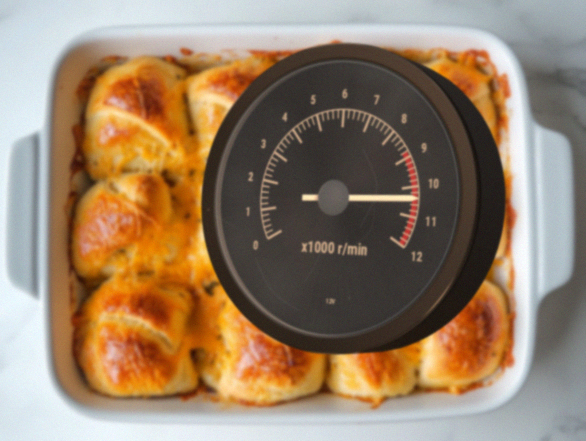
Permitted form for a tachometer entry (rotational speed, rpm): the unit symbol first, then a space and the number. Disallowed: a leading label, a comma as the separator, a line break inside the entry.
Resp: rpm 10400
